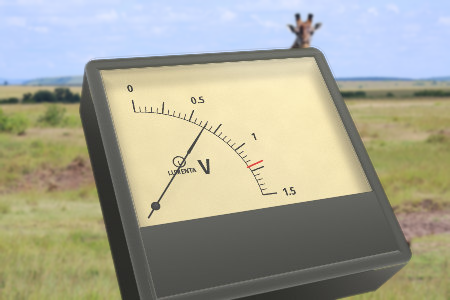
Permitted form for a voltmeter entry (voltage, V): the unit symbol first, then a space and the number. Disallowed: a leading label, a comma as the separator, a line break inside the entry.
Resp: V 0.65
